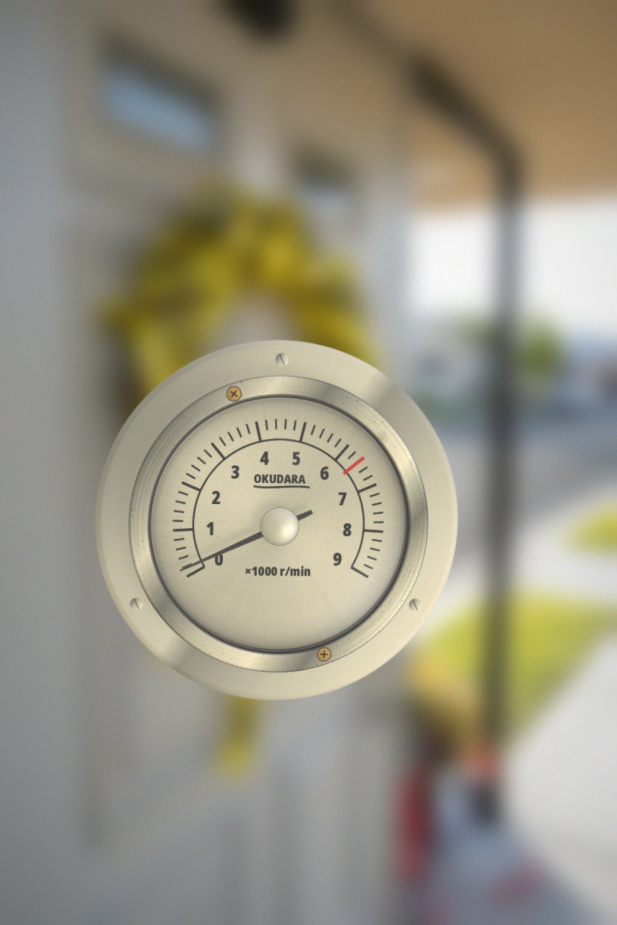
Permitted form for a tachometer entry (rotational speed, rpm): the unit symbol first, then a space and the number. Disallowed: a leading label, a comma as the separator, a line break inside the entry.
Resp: rpm 200
